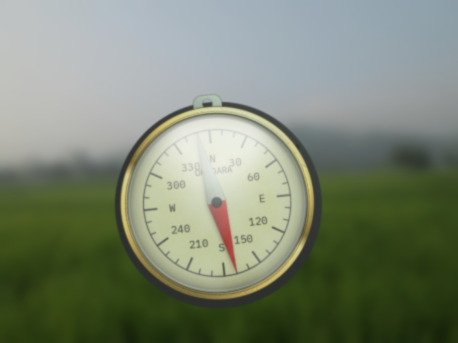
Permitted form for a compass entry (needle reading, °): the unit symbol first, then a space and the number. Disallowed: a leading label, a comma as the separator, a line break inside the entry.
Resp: ° 170
